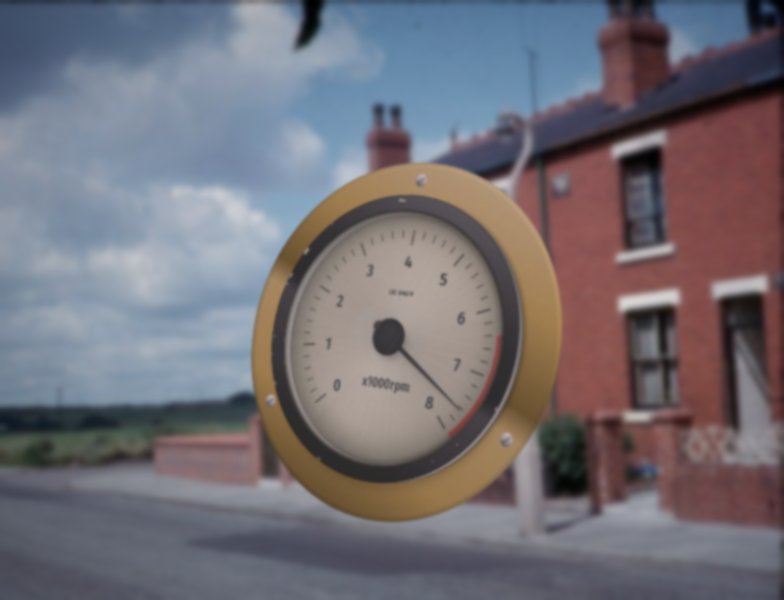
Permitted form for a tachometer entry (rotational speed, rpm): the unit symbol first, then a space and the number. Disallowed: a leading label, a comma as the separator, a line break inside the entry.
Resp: rpm 7600
